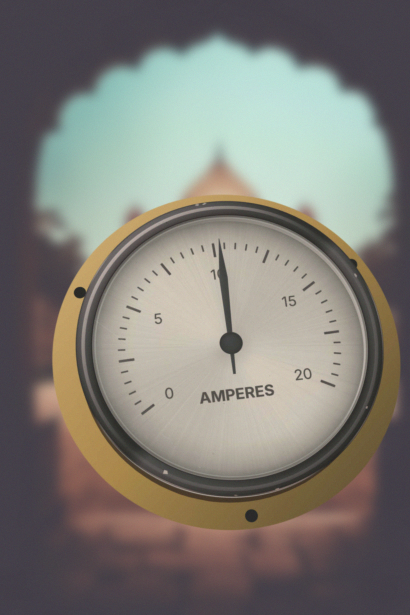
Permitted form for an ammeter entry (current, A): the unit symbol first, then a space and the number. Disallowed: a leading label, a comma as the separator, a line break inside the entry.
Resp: A 10.25
